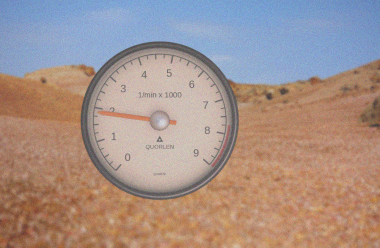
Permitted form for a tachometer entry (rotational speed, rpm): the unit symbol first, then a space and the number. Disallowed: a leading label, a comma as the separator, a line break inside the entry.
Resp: rpm 1875
